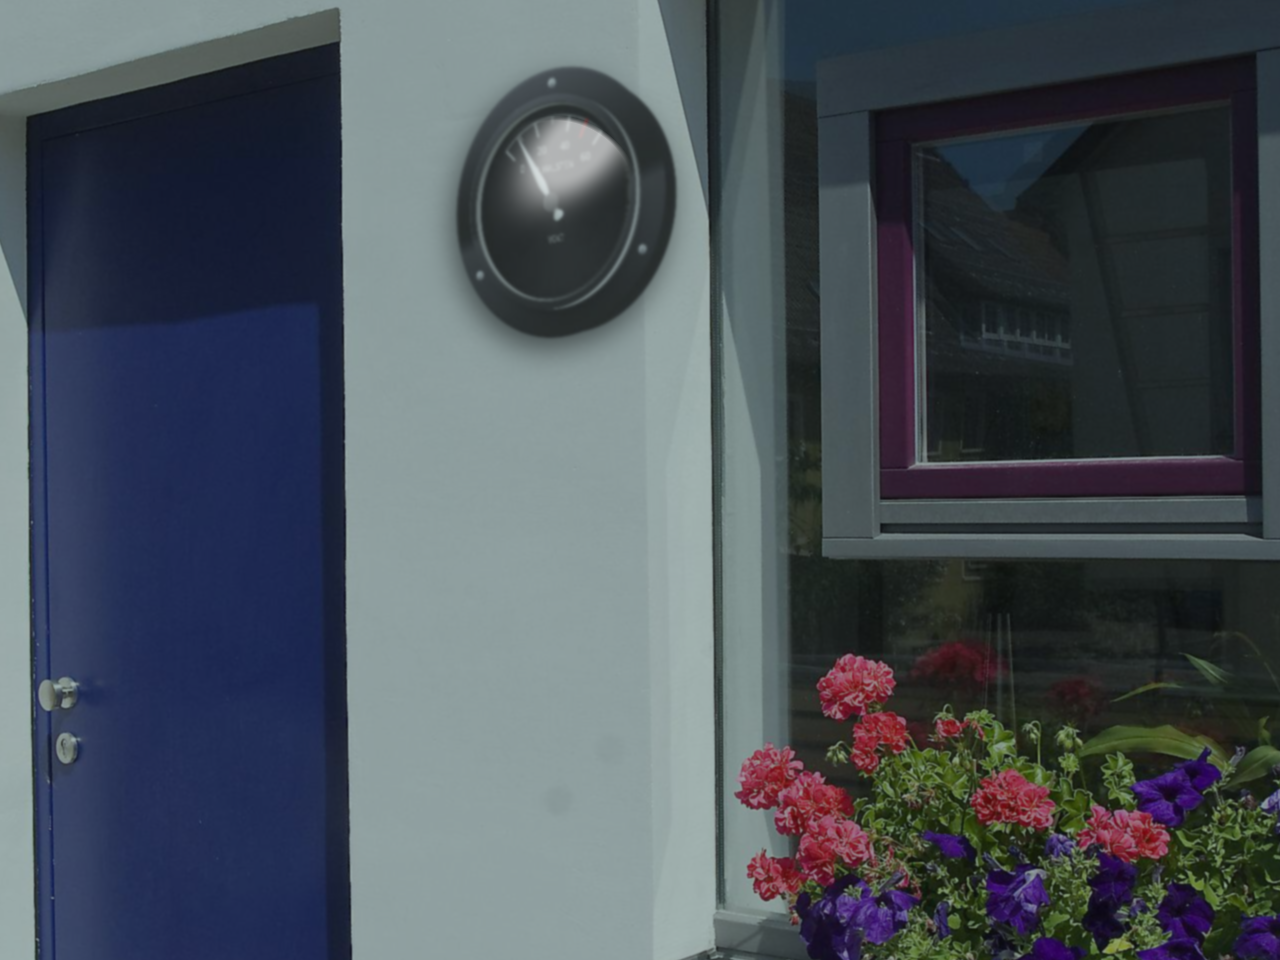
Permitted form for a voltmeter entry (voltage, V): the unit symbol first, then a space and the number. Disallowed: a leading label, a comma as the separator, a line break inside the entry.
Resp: V 10
